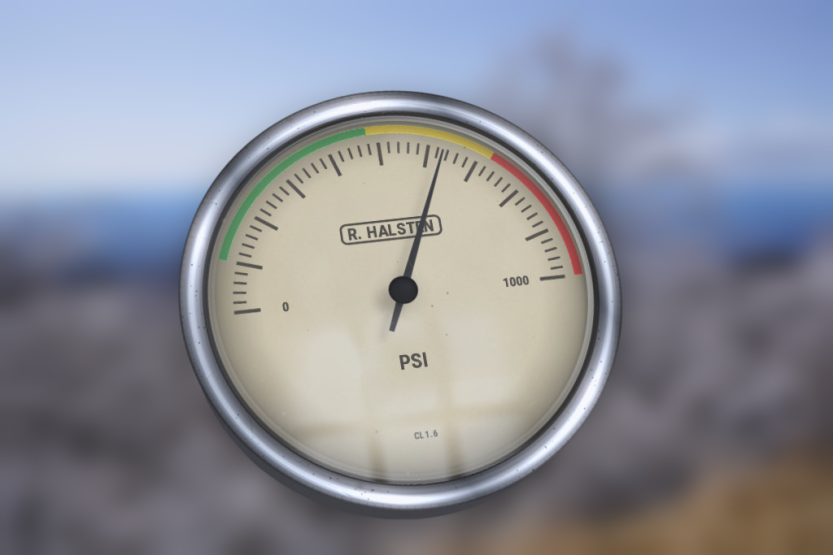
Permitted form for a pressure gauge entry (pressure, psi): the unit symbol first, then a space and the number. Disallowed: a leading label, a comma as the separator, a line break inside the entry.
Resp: psi 630
